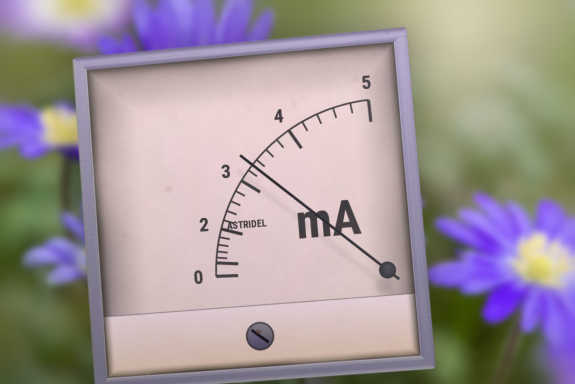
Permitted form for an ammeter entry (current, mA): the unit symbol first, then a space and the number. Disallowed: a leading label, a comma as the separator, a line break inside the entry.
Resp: mA 3.3
